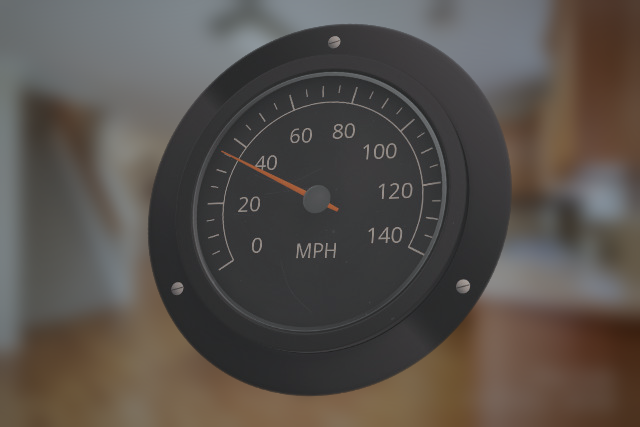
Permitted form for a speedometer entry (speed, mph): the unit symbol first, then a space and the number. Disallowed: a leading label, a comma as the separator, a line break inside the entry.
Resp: mph 35
